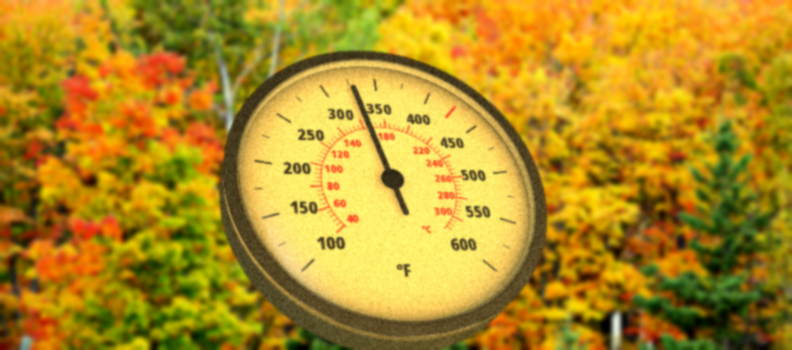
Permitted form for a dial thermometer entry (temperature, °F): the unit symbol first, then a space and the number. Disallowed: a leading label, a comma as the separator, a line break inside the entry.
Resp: °F 325
